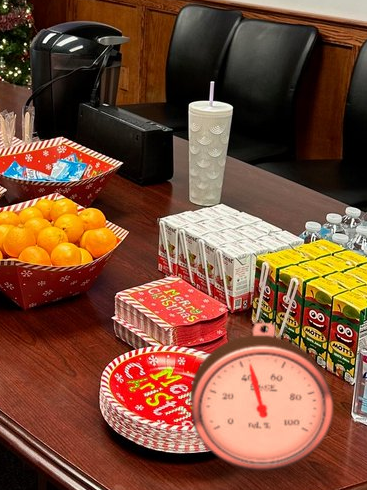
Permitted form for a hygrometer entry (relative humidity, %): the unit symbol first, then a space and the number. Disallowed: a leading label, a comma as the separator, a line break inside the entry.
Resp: % 44
